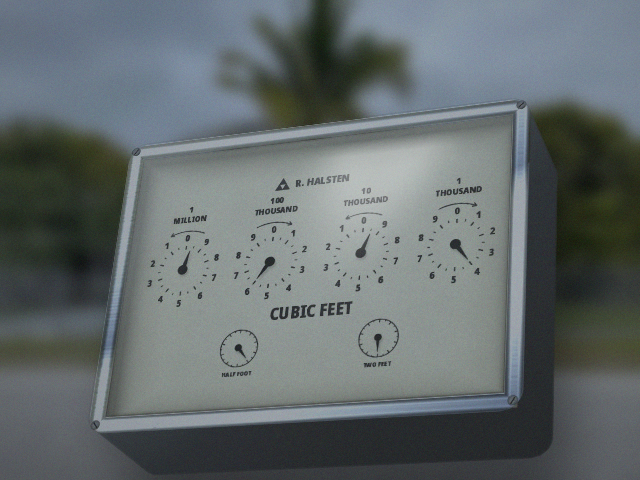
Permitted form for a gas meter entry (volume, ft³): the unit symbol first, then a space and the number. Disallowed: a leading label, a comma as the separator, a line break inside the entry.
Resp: ft³ 959400
